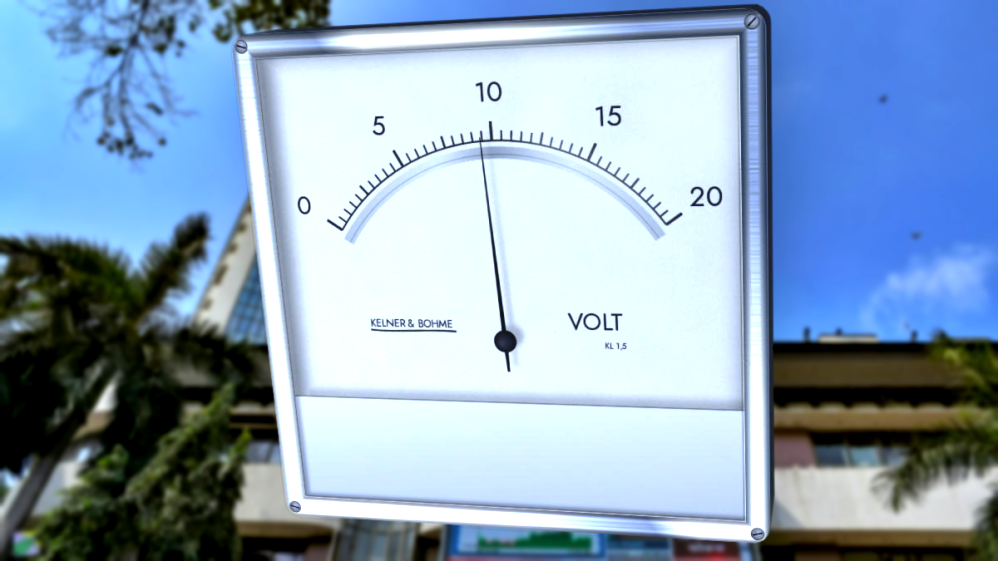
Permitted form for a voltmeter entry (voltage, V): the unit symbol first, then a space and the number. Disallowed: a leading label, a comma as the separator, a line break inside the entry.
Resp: V 9.5
